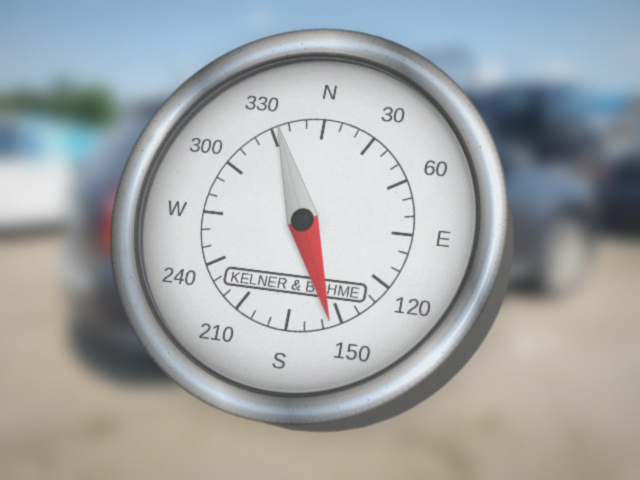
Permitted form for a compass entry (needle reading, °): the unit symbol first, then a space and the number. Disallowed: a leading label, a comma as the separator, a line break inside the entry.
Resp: ° 155
